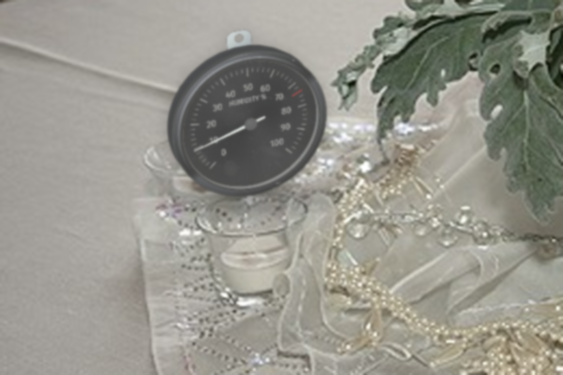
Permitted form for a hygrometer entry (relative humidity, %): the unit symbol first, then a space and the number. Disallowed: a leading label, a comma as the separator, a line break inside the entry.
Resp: % 10
